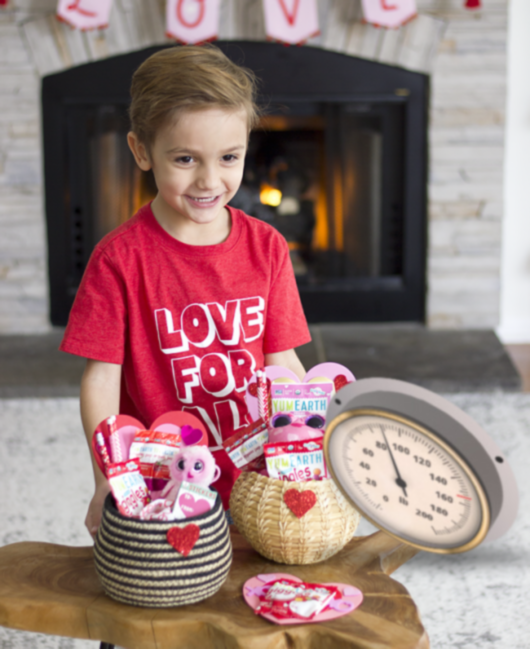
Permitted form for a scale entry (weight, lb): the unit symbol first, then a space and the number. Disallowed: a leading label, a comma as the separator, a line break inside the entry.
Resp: lb 90
